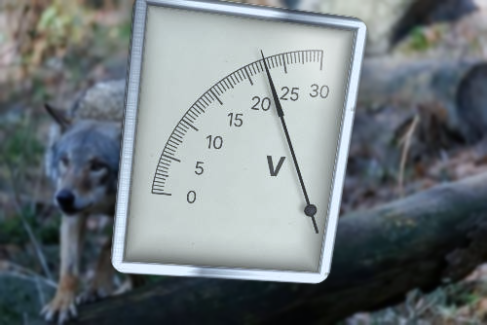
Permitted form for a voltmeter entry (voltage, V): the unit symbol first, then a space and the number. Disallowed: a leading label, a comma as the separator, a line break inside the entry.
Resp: V 22.5
